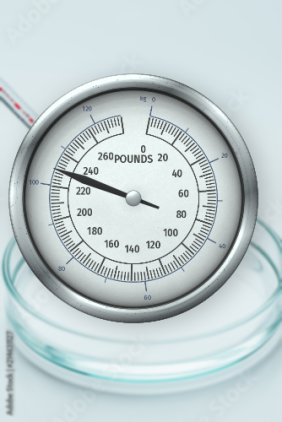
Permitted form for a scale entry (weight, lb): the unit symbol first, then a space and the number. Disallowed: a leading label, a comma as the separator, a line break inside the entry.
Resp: lb 230
